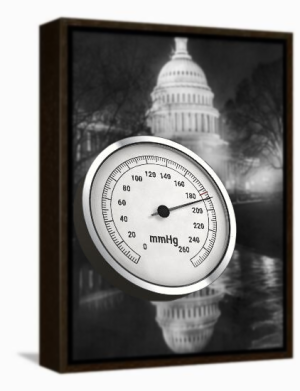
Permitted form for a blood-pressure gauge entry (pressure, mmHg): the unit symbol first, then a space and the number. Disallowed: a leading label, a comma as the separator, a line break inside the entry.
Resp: mmHg 190
